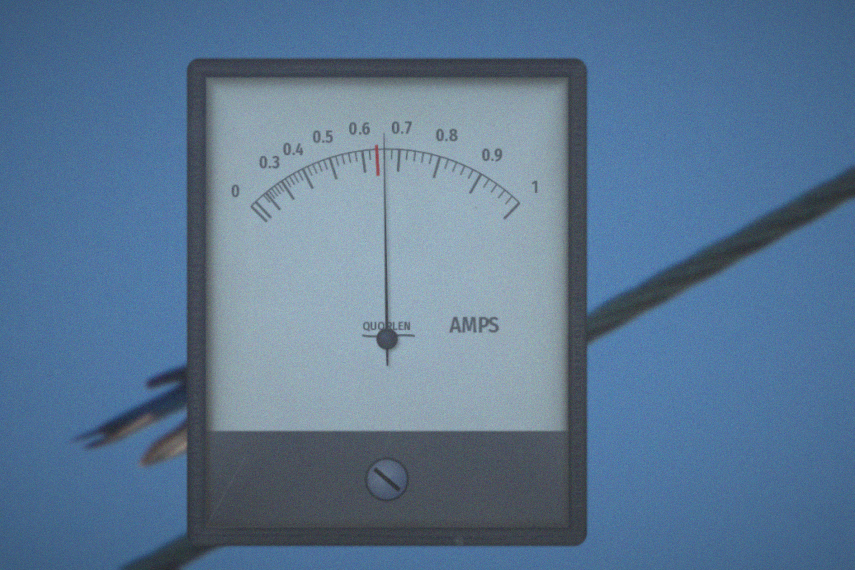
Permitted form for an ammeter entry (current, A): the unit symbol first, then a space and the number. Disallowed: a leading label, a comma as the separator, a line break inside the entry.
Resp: A 0.66
